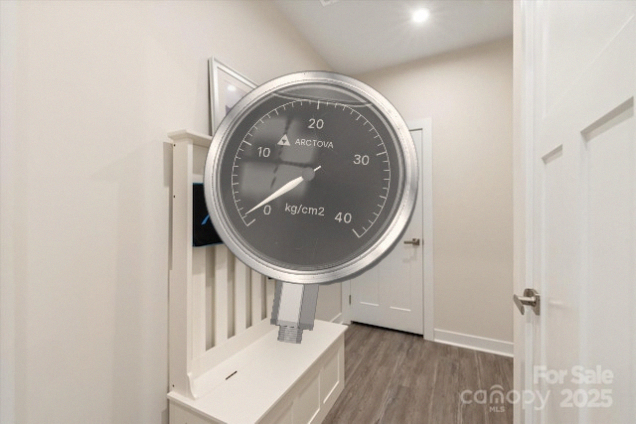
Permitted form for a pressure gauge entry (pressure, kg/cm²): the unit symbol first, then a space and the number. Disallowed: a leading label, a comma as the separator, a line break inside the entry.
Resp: kg/cm² 1
